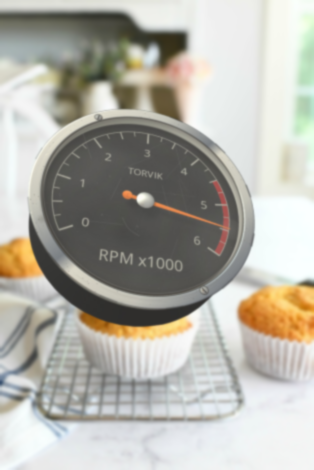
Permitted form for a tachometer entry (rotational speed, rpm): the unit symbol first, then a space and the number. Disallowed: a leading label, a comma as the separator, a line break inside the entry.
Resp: rpm 5500
